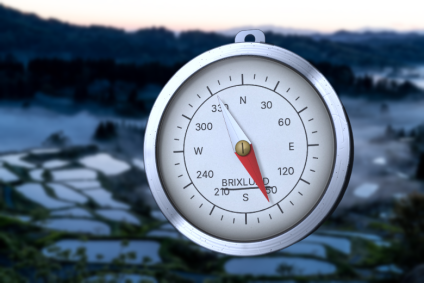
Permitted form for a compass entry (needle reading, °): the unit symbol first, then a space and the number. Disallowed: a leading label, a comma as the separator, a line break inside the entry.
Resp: ° 155
